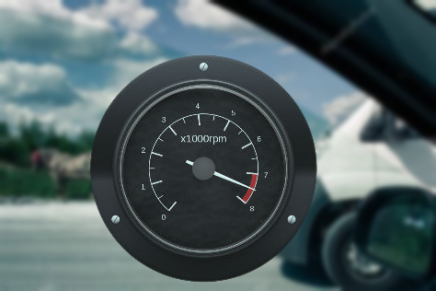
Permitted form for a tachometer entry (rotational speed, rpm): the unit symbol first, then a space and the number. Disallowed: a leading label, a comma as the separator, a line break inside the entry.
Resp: rpm 7500
